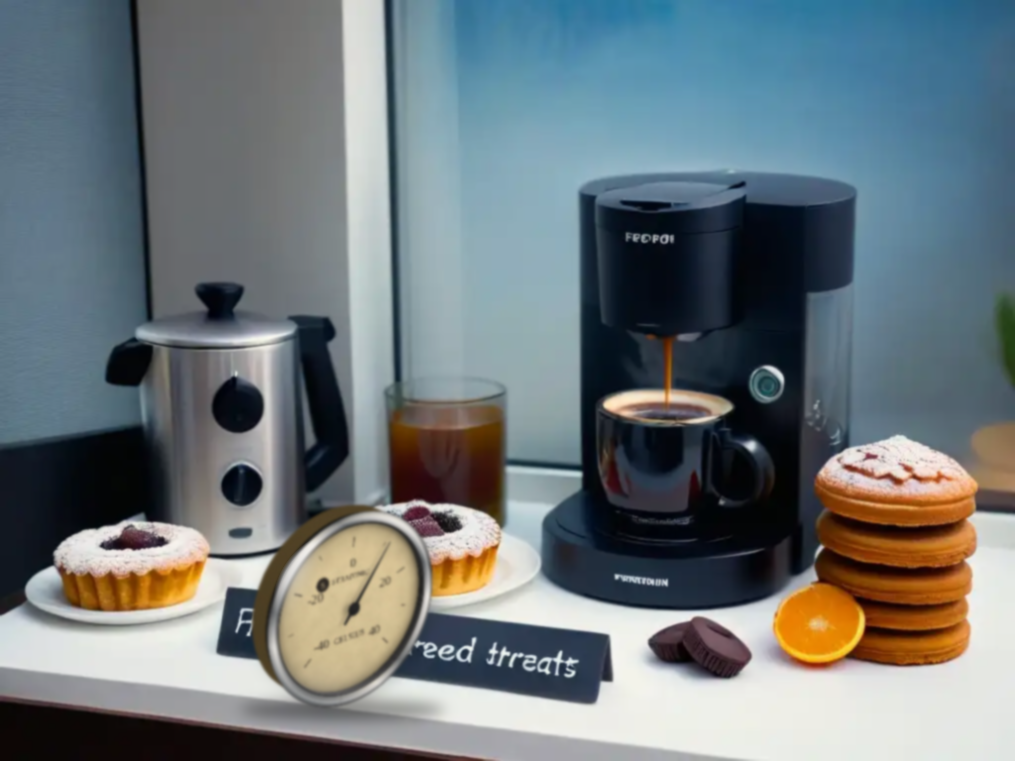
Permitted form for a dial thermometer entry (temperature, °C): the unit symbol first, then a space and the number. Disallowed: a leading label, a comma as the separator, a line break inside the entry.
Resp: °C 10
